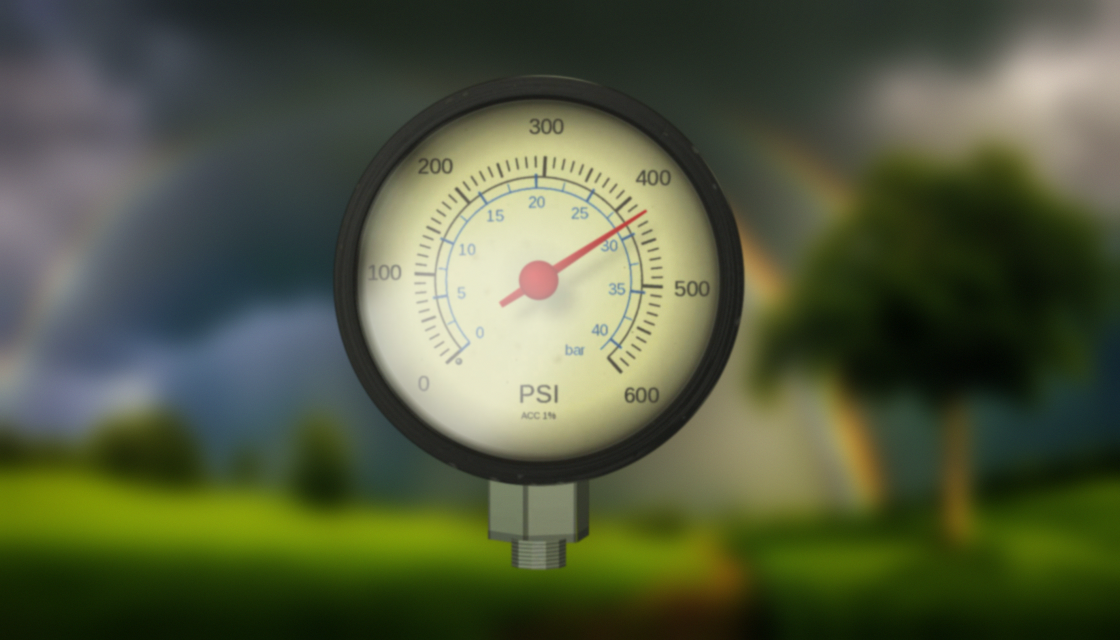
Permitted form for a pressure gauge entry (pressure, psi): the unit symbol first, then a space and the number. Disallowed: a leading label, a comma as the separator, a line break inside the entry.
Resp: psi 420
